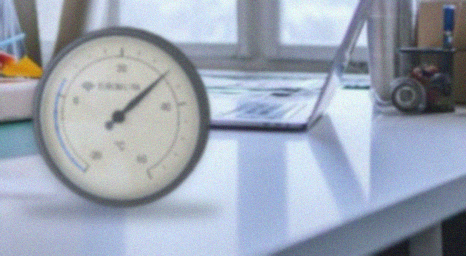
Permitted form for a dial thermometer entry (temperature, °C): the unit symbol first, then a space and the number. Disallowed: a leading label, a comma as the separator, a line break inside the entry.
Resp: °C 32
